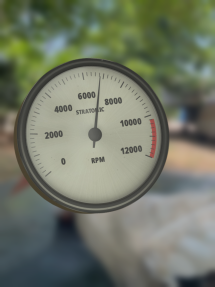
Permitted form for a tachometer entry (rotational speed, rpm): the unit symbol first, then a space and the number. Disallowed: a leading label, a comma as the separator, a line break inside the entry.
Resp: rpm 6800
